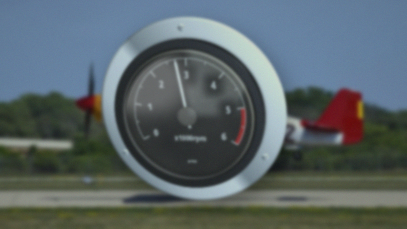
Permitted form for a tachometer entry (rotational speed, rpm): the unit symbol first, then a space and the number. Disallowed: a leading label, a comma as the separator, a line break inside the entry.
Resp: rpm 2750
